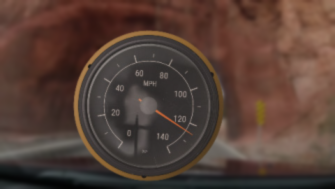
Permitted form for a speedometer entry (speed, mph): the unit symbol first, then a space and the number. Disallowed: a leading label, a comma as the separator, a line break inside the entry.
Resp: mph 125
